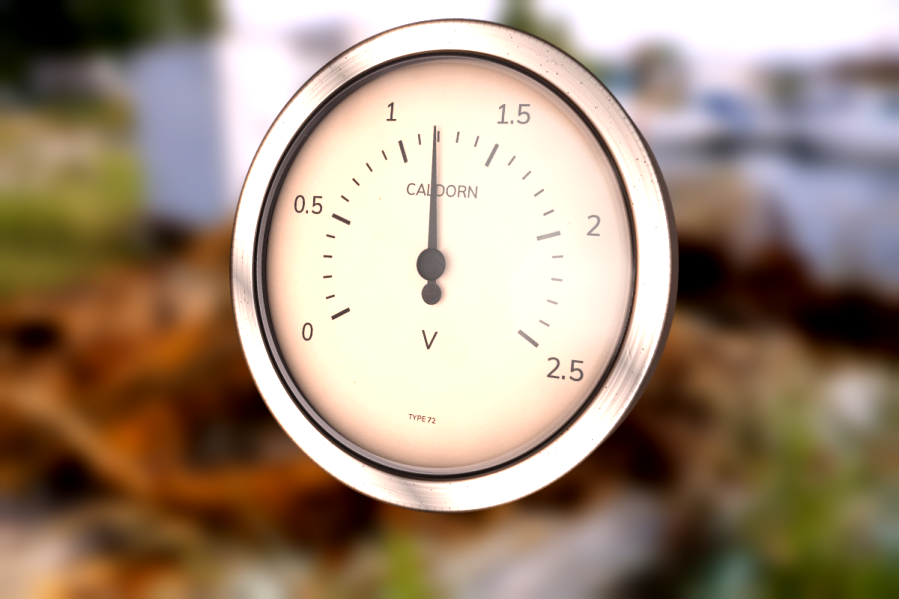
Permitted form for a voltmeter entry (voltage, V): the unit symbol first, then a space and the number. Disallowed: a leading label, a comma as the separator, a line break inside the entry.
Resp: V 1.2
